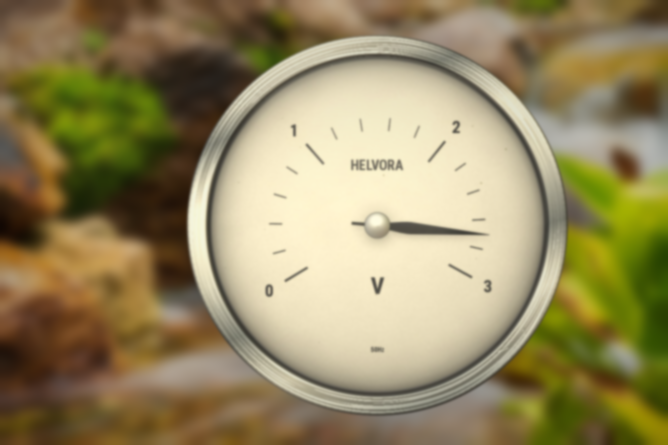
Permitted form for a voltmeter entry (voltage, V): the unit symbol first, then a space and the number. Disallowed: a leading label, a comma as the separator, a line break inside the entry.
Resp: V 2.7
